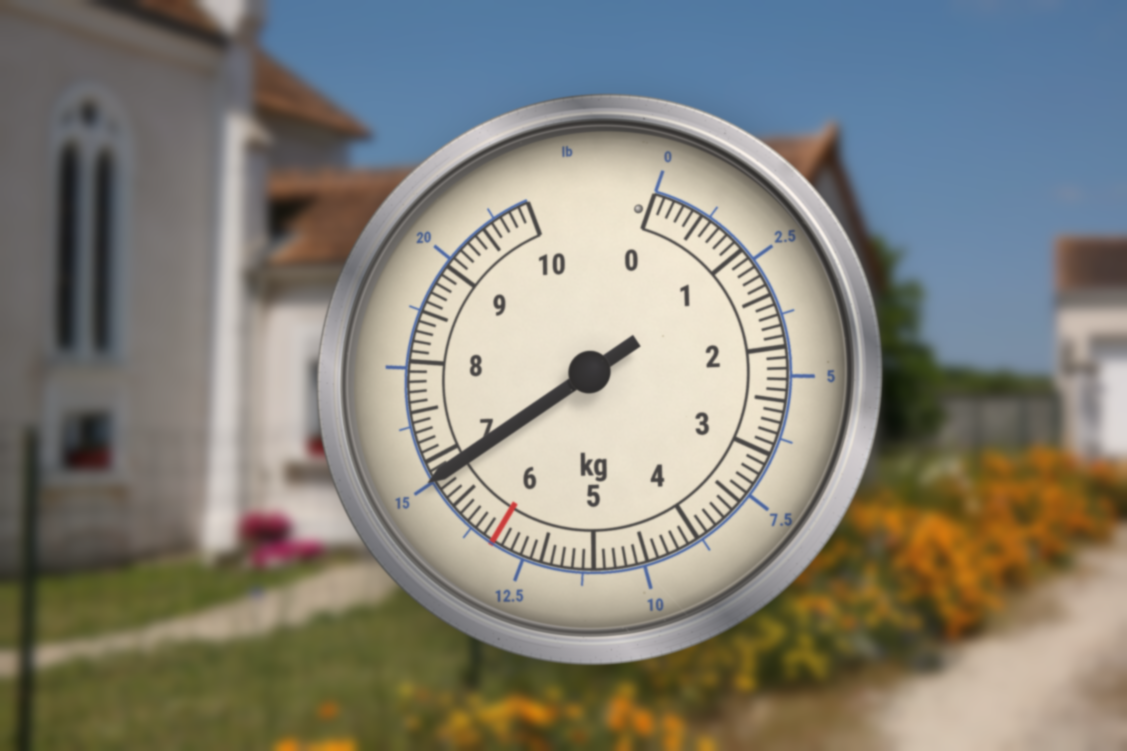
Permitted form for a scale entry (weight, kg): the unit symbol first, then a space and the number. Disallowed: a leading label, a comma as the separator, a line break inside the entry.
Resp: kg 6.8
